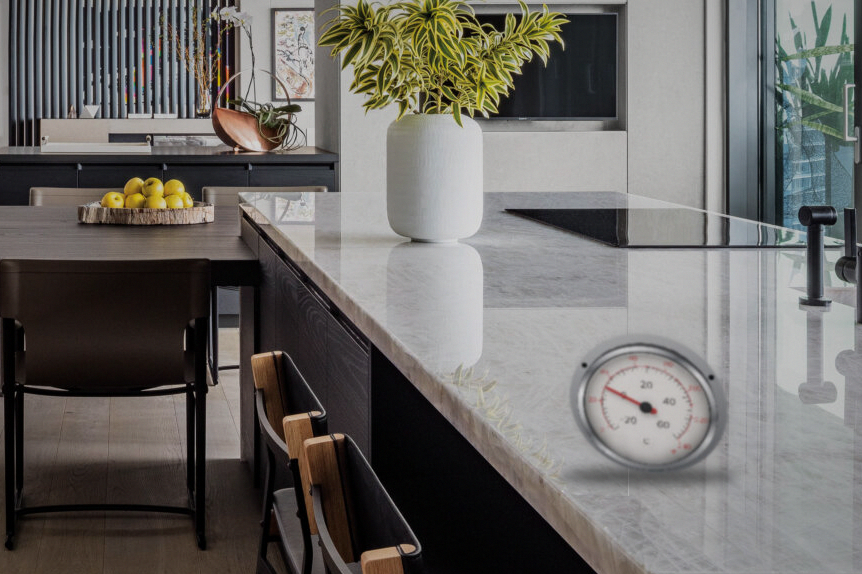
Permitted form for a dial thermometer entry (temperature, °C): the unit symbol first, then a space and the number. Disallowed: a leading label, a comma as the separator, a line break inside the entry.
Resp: °C 0
